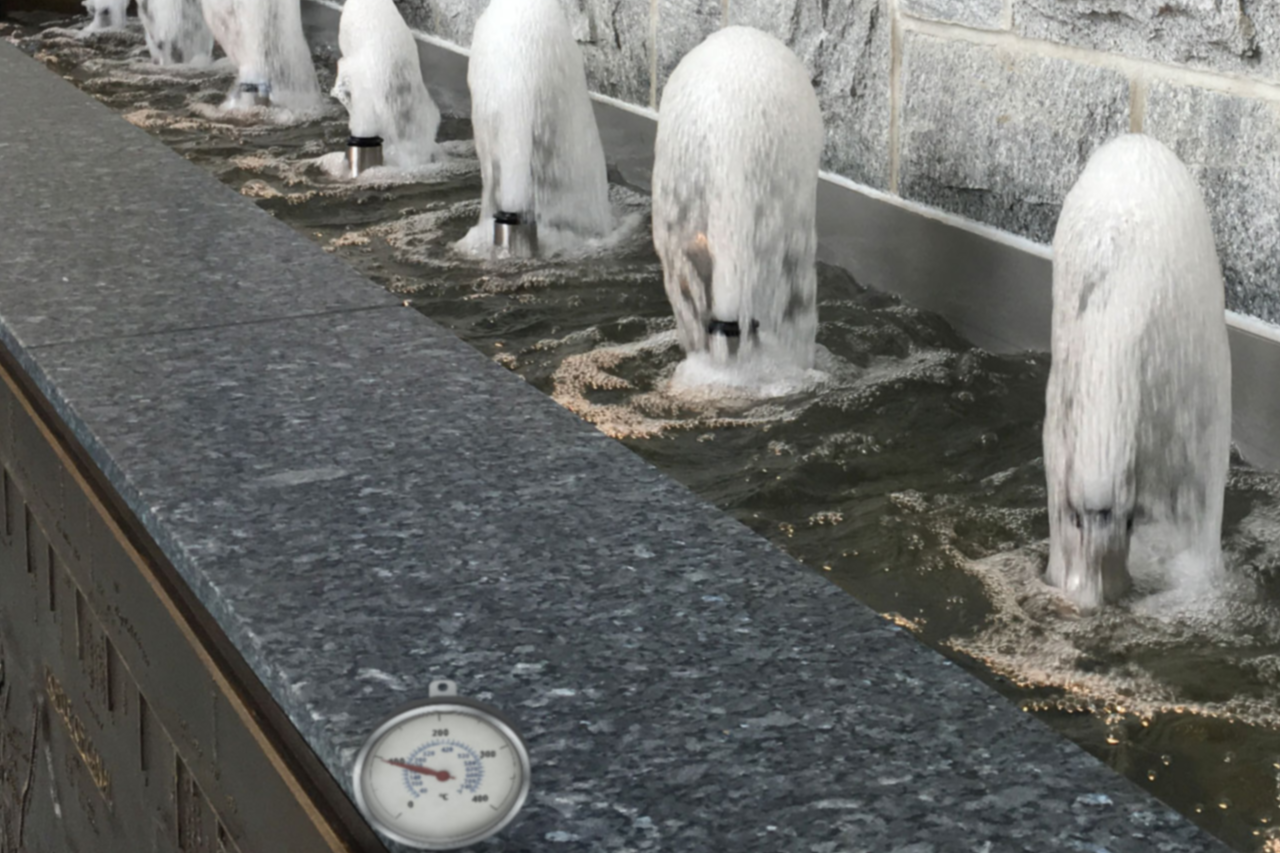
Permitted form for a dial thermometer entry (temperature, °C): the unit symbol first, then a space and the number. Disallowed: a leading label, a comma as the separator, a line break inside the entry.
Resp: °C 100
